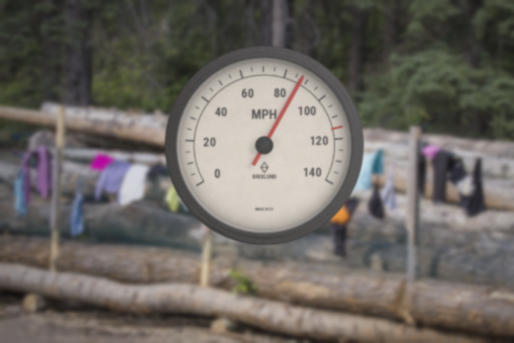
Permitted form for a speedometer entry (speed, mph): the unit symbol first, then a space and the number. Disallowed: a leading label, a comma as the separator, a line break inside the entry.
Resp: mph 87.5
